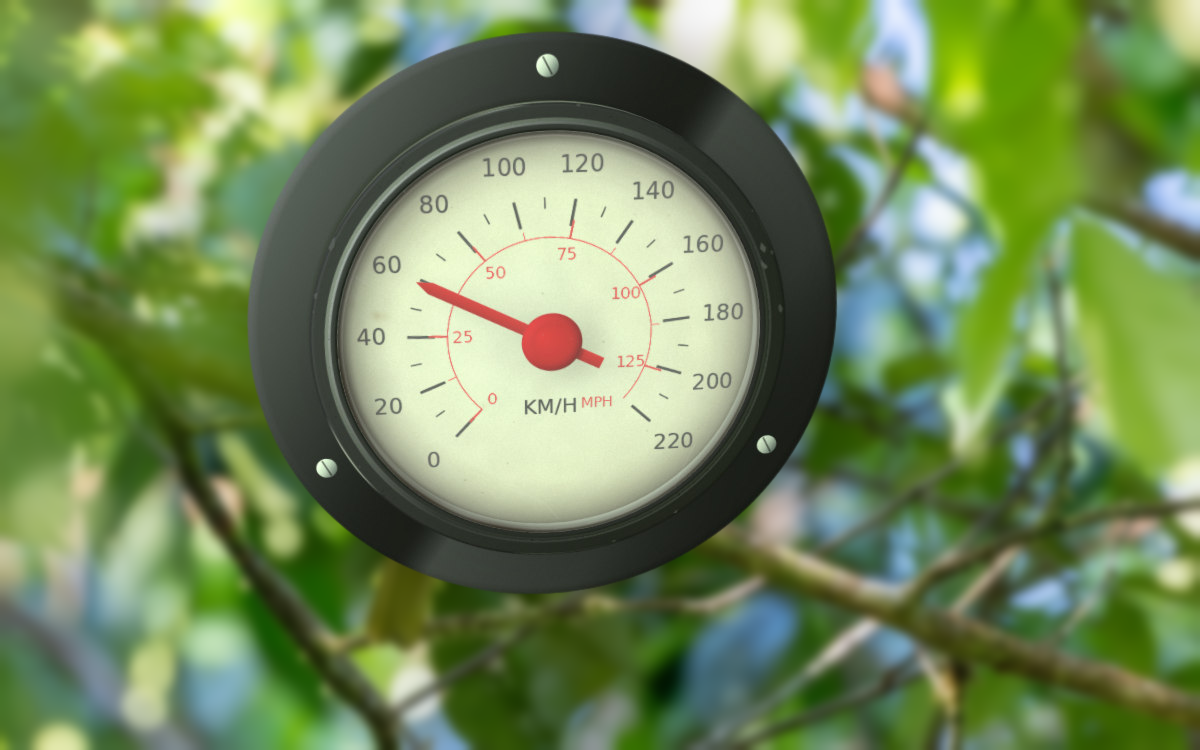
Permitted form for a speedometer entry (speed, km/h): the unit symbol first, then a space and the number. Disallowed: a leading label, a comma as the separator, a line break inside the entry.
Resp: km/h 60
